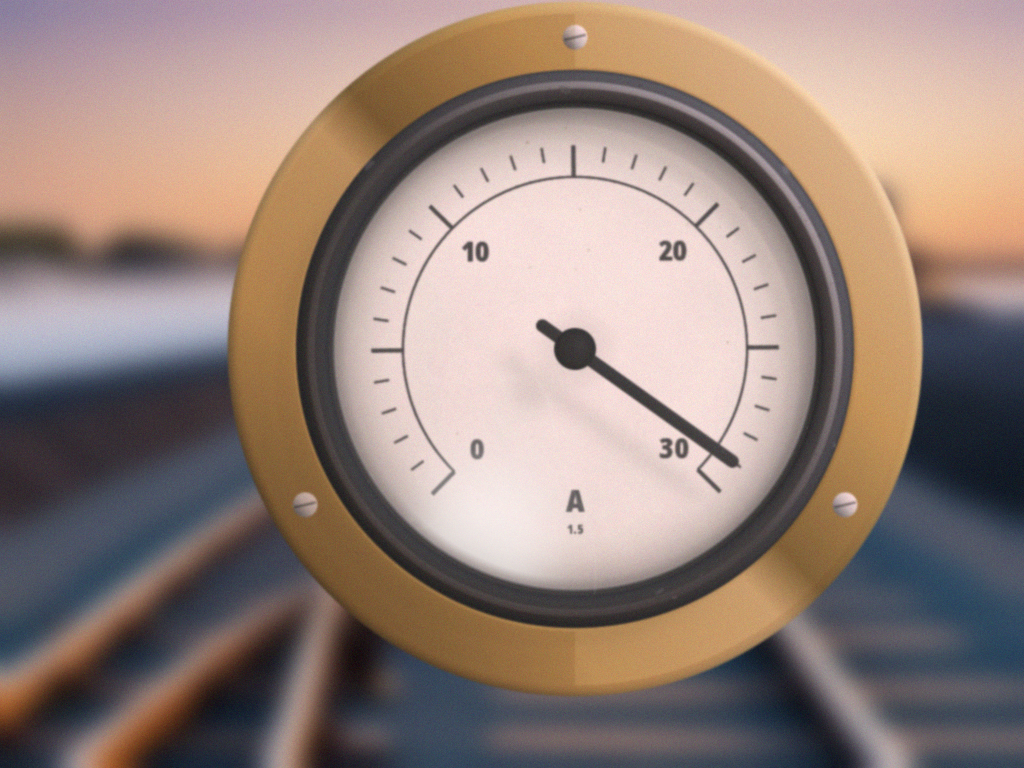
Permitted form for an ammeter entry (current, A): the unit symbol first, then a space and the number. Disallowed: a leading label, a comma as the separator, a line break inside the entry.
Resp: A 29
